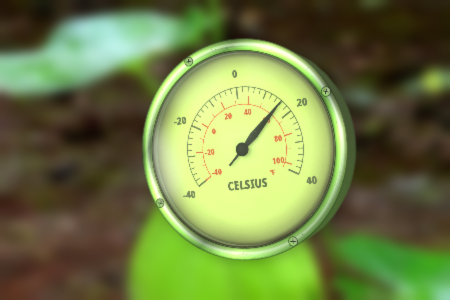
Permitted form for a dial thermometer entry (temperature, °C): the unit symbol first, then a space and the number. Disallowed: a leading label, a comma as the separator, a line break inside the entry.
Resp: °C 16
